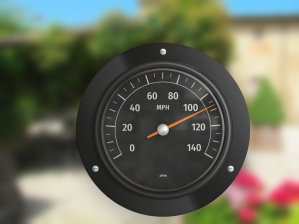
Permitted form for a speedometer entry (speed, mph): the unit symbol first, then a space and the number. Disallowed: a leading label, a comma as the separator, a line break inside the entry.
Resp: mph 107.5
